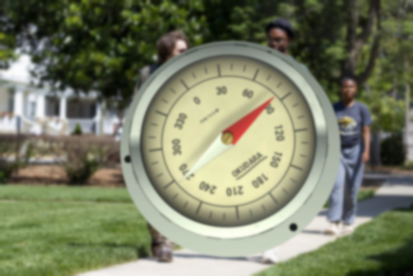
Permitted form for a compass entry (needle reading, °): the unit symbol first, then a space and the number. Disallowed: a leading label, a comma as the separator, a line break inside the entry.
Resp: ° 85
